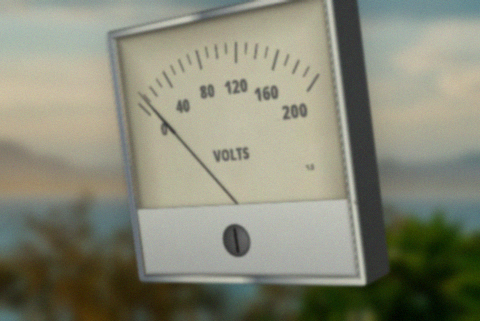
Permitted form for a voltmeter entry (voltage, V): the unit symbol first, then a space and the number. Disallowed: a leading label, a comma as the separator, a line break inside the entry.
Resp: V 10
